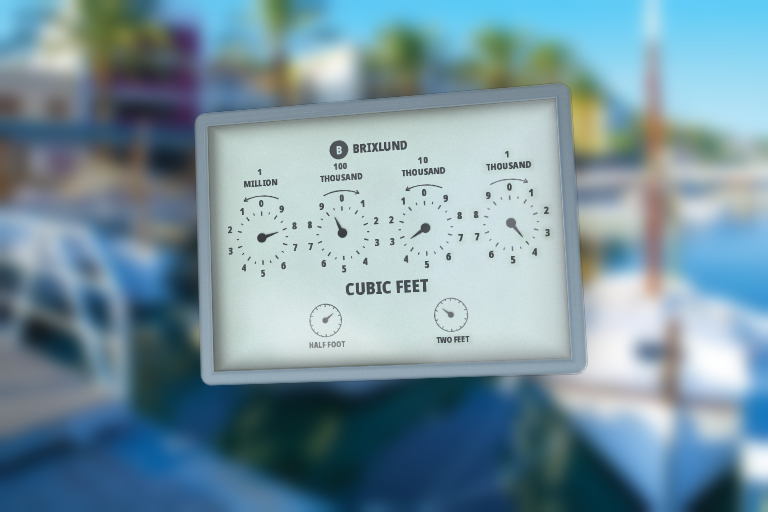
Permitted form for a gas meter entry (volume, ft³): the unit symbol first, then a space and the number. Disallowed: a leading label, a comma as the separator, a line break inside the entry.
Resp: ft³ 793400
